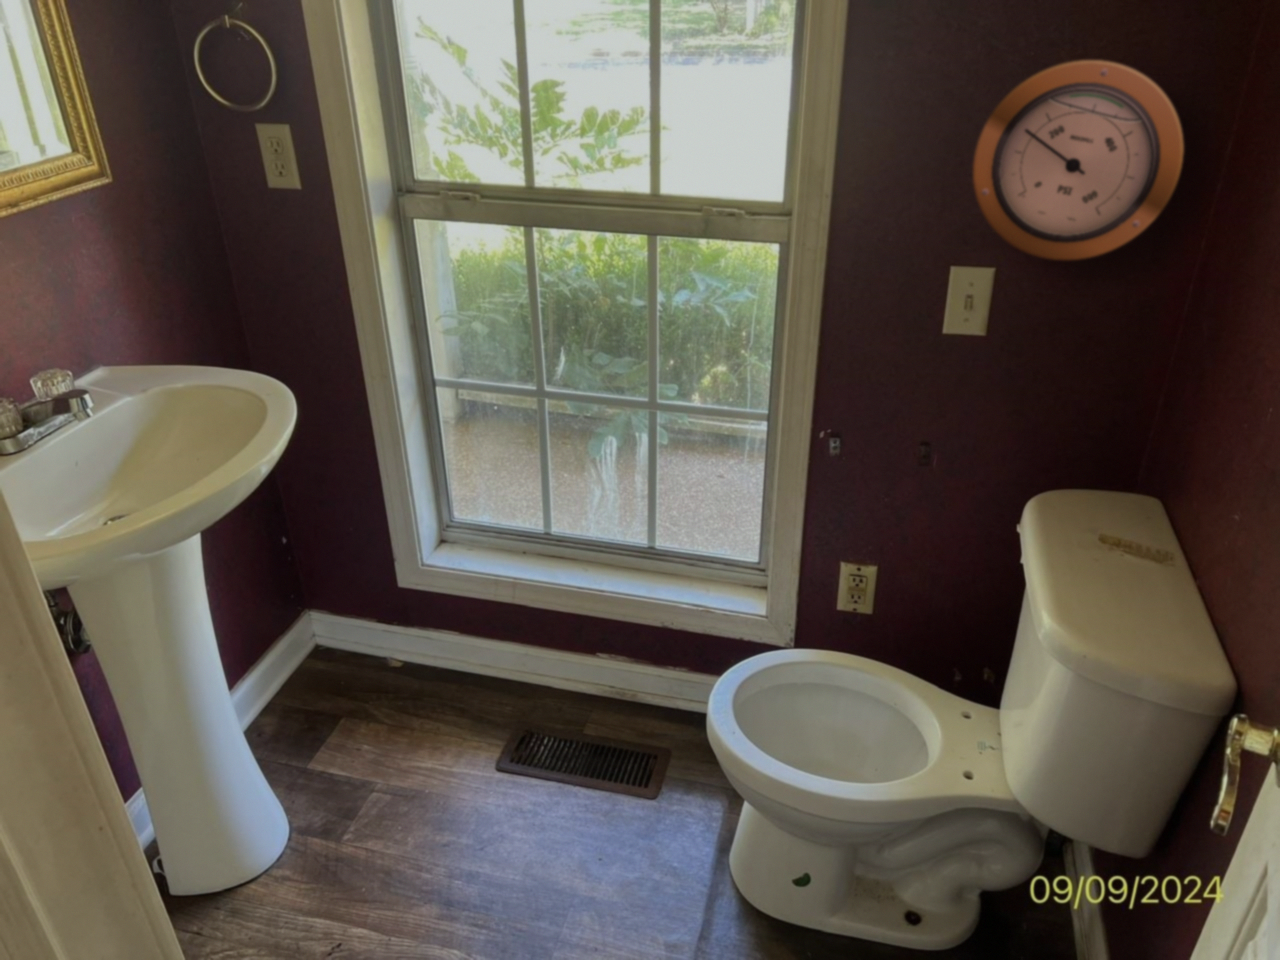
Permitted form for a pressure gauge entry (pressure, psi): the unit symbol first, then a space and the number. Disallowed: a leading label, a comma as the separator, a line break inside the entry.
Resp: psi 150
